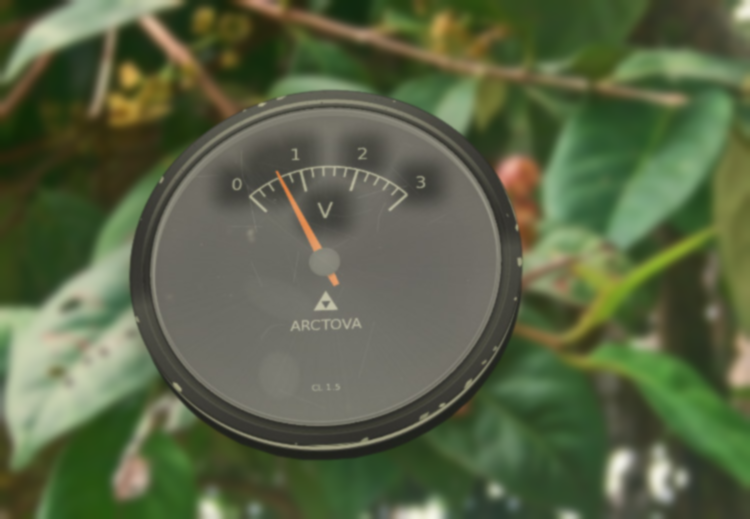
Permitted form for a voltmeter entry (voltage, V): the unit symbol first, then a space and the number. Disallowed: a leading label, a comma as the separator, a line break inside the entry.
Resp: V 0.6
